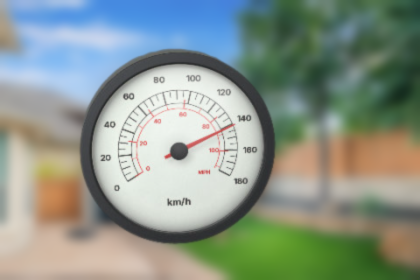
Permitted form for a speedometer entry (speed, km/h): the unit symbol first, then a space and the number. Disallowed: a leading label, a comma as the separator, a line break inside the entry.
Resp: km/h 140
